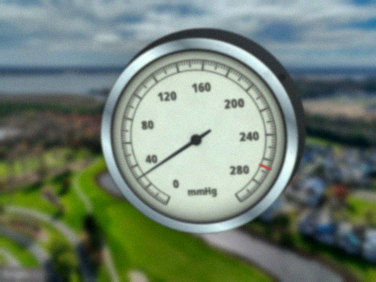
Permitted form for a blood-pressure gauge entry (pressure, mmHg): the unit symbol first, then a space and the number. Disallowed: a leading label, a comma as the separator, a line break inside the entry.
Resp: mmHg 30
